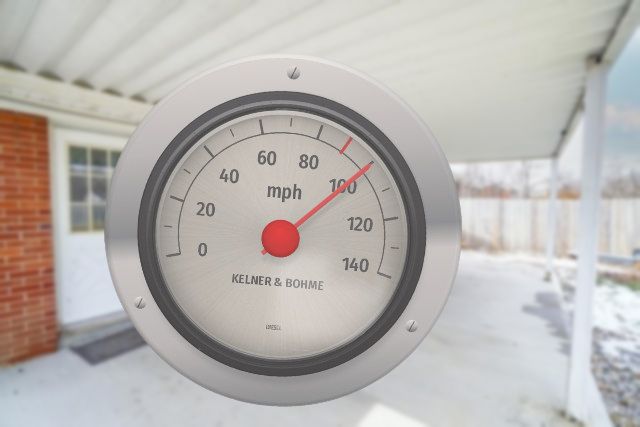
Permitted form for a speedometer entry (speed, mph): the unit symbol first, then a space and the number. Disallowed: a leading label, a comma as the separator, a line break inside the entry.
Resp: mph 100
